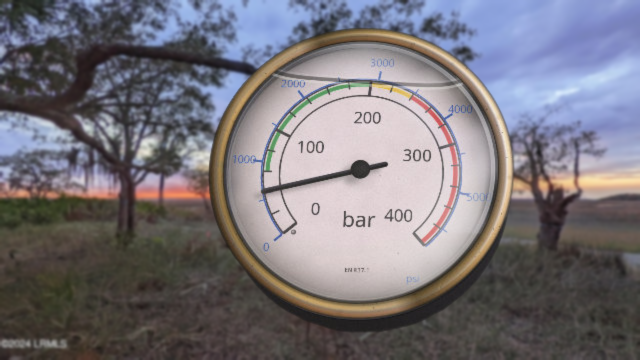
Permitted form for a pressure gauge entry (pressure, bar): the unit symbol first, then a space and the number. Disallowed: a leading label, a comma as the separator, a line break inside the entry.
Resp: bar 40
